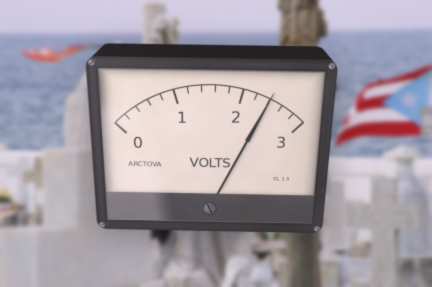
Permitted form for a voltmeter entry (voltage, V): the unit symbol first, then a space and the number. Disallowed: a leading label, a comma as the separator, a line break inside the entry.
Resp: V 2.4
